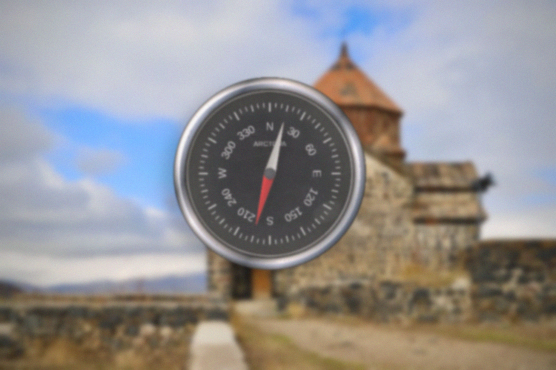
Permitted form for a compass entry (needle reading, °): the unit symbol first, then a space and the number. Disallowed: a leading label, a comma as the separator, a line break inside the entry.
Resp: ° 195
